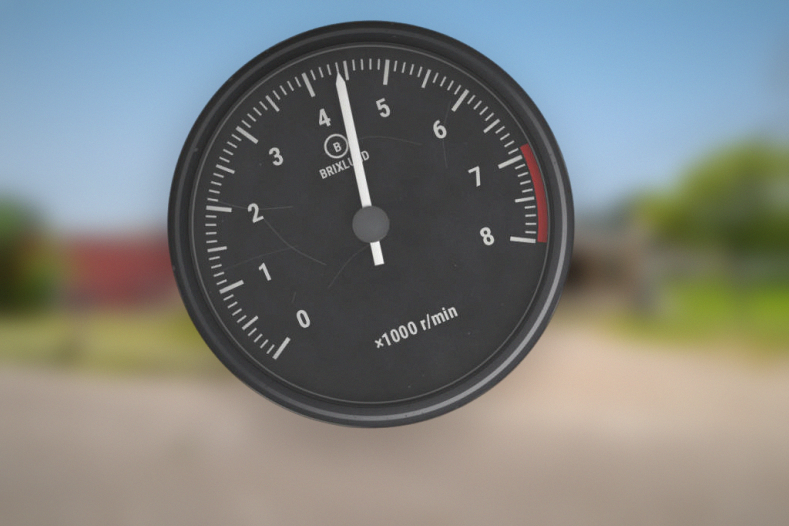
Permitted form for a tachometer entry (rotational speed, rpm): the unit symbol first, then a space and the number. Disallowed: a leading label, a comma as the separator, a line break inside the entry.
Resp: rpm 4400
